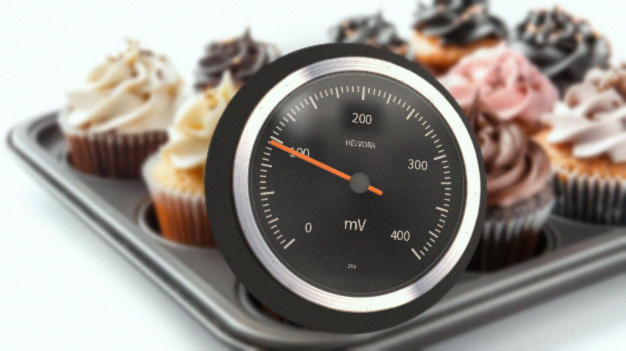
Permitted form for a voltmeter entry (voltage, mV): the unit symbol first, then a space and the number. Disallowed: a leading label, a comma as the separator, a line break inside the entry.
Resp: mV 95
